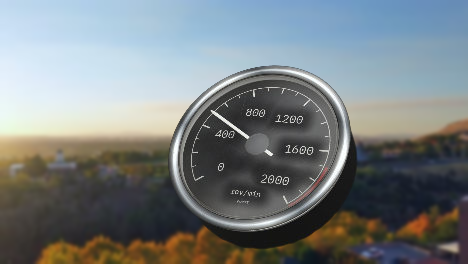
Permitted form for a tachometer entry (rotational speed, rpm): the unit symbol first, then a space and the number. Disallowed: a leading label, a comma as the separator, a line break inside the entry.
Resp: rpm 500
